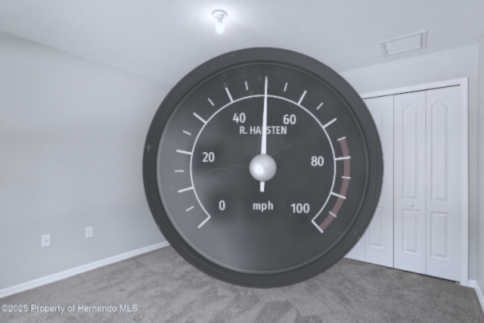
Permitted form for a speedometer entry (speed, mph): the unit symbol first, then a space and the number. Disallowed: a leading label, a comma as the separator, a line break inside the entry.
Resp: mph 50
